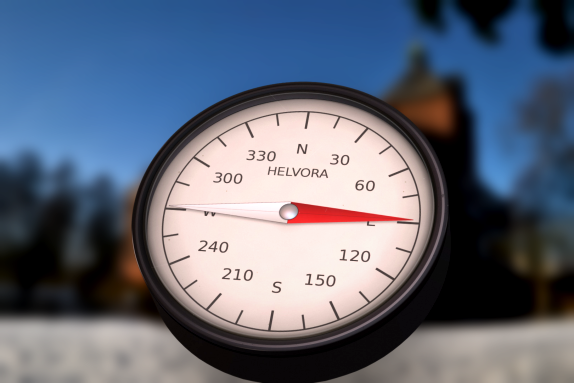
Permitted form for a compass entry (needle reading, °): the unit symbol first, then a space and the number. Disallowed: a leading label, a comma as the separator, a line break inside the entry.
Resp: ° 90
